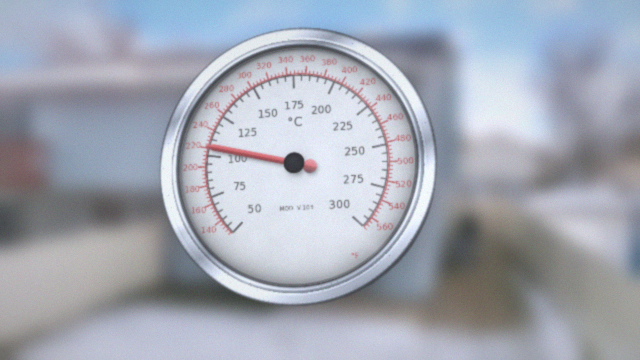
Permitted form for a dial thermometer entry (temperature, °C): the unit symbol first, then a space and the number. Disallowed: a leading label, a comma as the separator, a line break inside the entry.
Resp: °C 105
